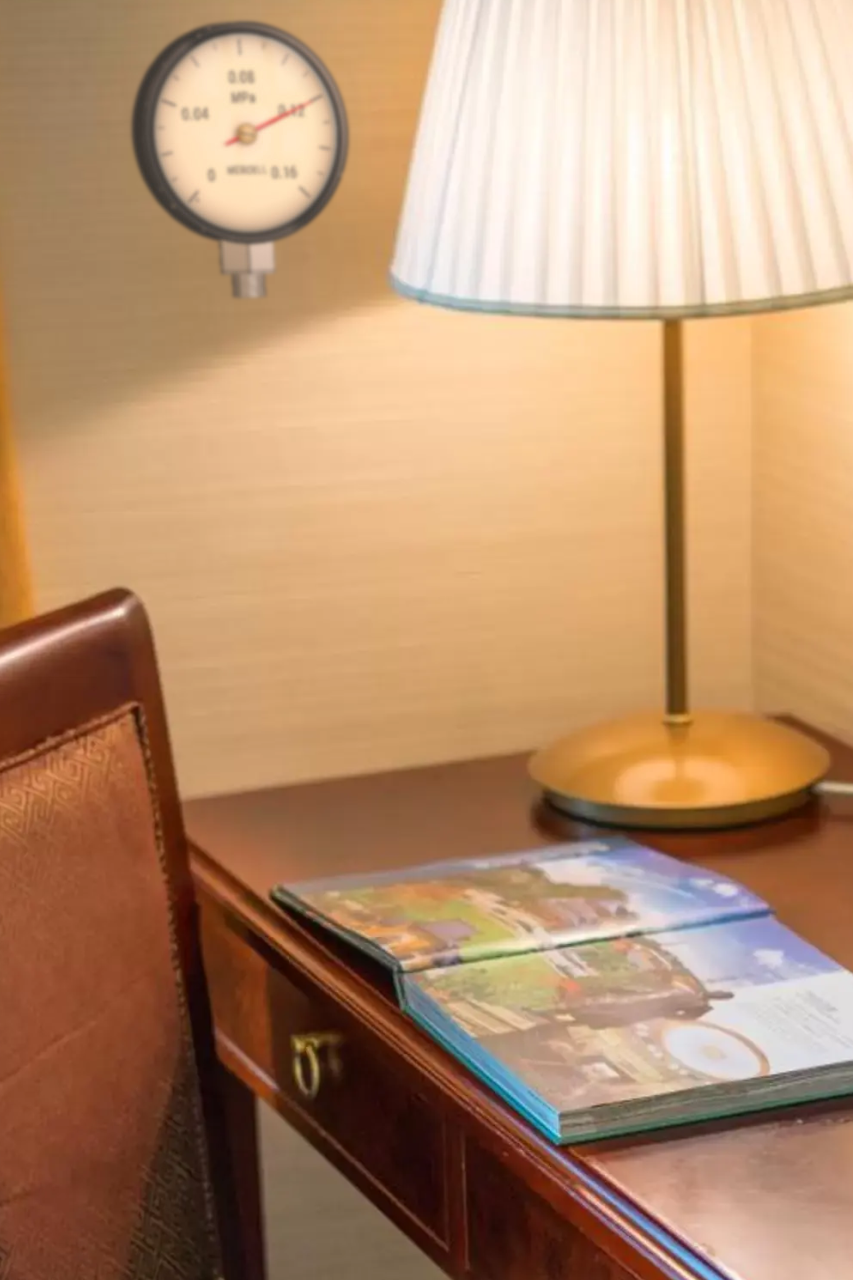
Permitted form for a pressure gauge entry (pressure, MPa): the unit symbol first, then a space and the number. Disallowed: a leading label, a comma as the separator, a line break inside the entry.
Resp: MPa 0.12
